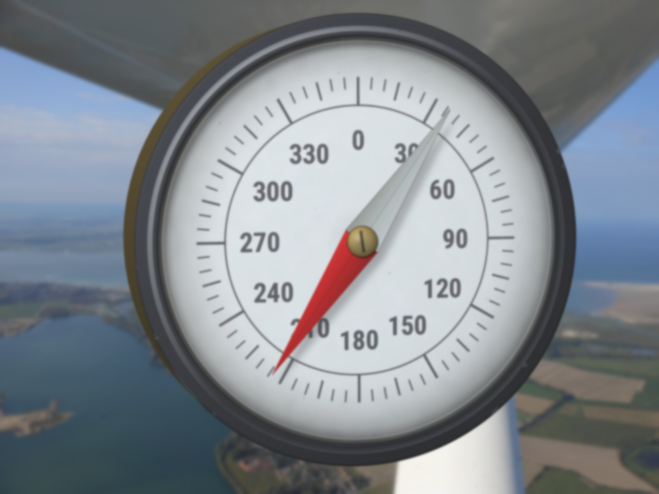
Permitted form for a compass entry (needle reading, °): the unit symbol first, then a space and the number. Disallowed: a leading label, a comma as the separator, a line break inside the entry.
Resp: ° 215
